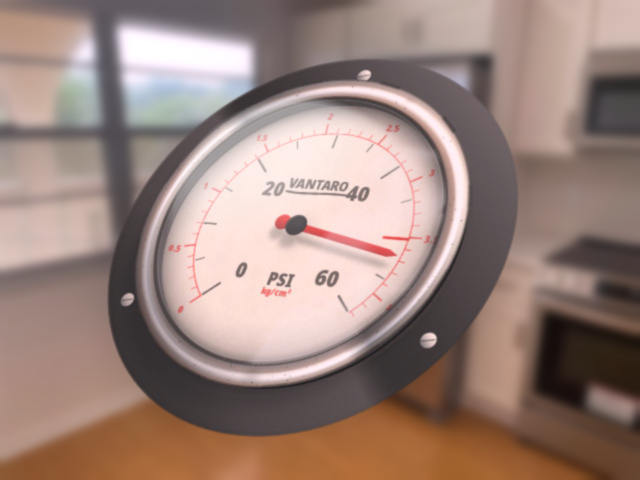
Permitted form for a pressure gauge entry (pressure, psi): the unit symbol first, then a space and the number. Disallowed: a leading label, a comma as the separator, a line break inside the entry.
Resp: psi 52.5
